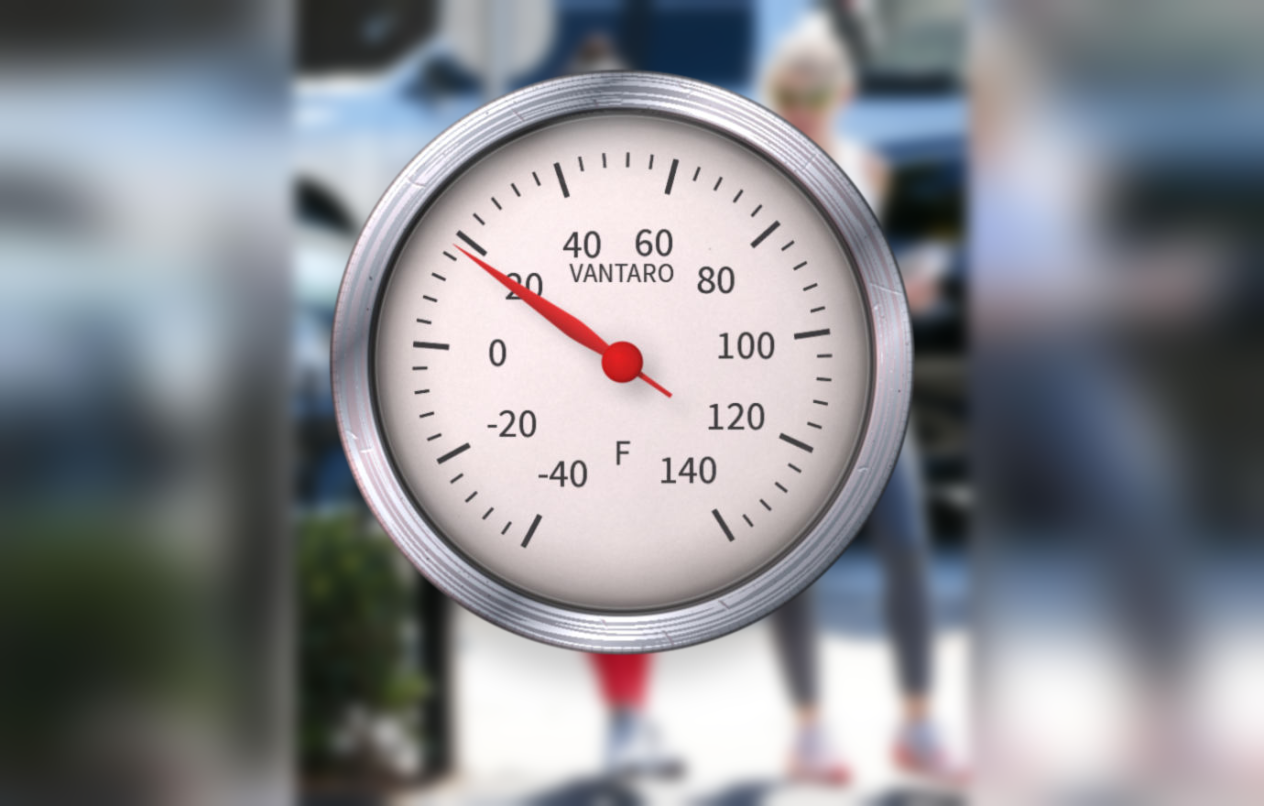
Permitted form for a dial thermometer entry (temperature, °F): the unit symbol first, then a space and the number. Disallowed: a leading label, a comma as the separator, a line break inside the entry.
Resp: °F 18
